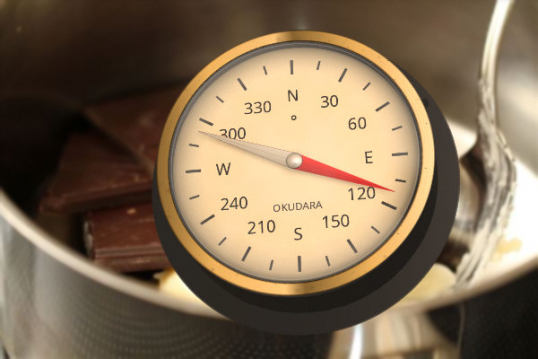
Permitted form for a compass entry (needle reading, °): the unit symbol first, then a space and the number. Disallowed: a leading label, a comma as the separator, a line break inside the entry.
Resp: ° 112.5
